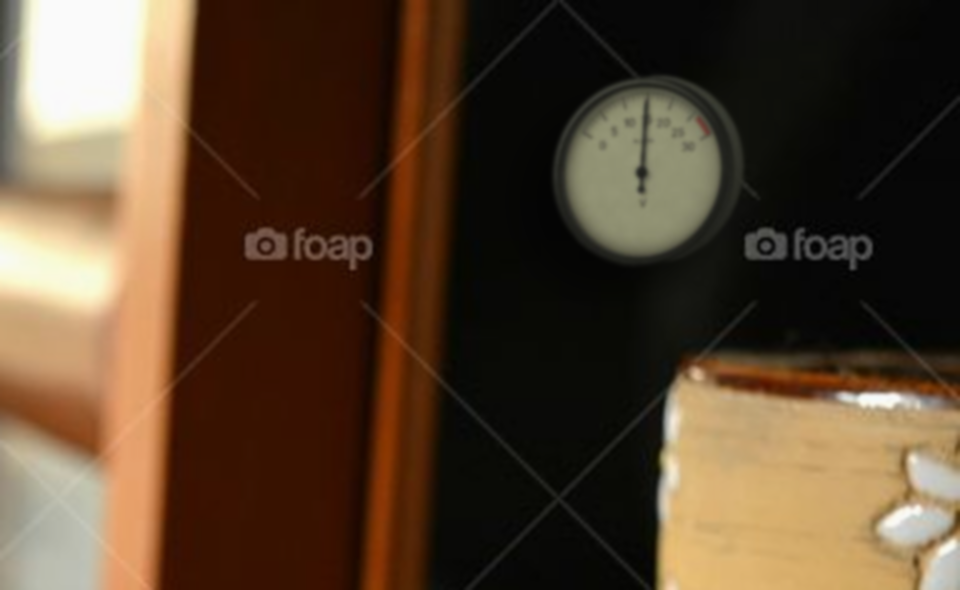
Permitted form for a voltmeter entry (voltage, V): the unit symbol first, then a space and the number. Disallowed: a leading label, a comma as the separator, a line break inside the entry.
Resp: V 15
